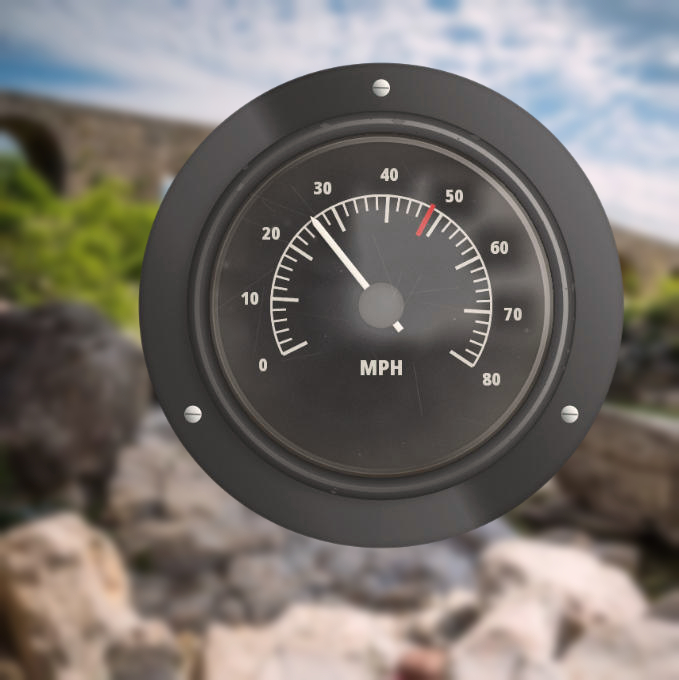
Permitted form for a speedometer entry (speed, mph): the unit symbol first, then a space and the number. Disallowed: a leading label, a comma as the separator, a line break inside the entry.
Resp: mph 26
